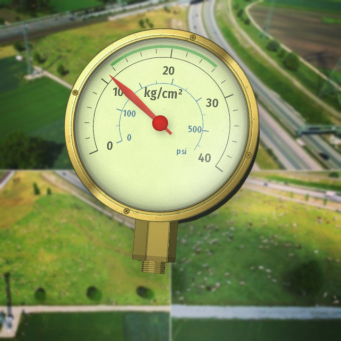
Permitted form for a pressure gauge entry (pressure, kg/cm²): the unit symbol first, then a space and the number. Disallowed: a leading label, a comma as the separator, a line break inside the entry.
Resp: kg/cm² 11
